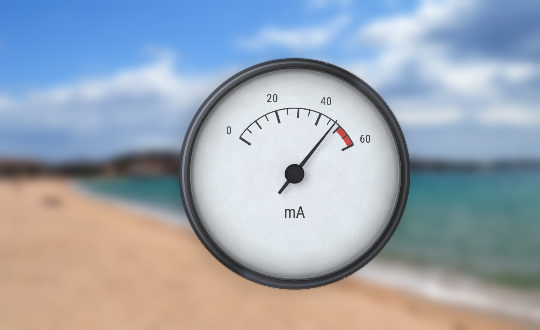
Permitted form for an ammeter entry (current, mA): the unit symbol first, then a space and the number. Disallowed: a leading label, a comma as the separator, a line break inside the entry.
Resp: mA 47.5
